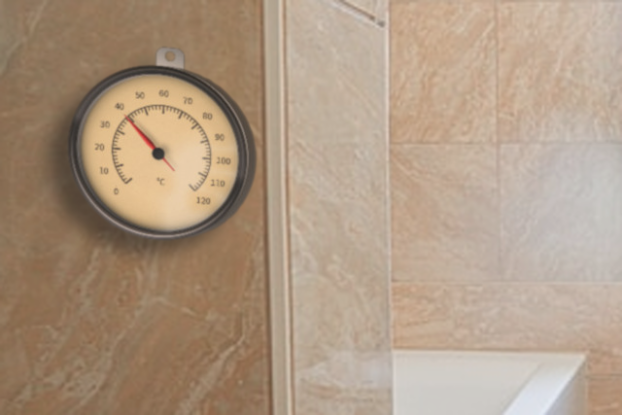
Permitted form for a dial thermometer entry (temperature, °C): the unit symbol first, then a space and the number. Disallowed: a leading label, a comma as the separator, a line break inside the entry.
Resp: °C 40
